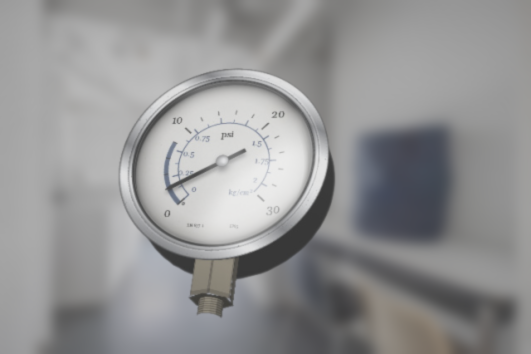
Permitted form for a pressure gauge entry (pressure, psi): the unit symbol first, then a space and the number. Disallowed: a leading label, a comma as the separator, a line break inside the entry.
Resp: psi 2
